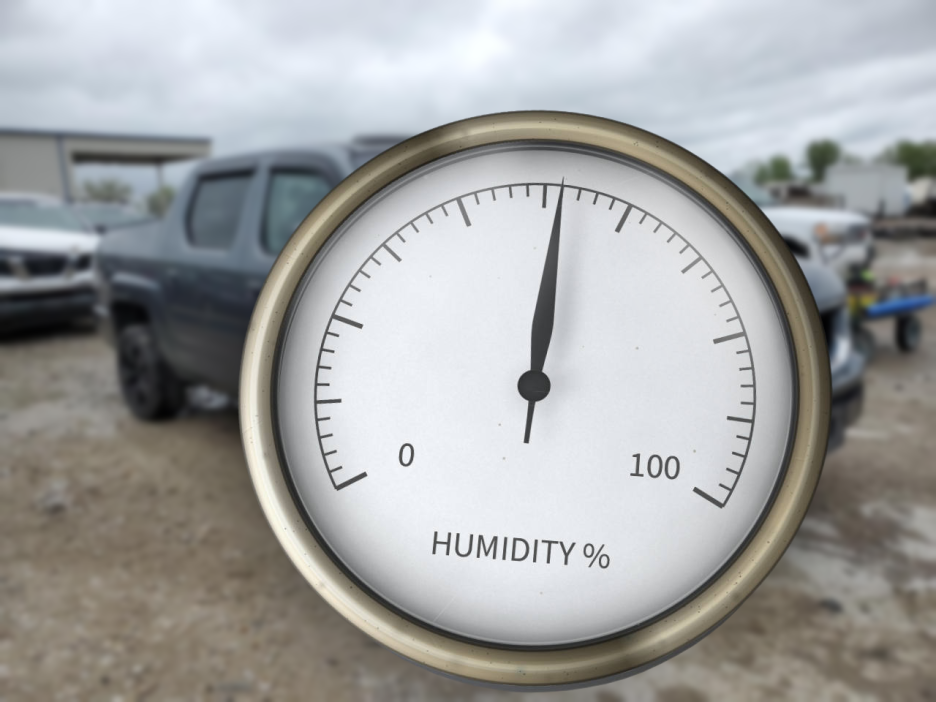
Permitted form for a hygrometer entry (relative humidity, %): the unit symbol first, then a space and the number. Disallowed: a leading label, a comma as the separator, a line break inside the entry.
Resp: % 52
